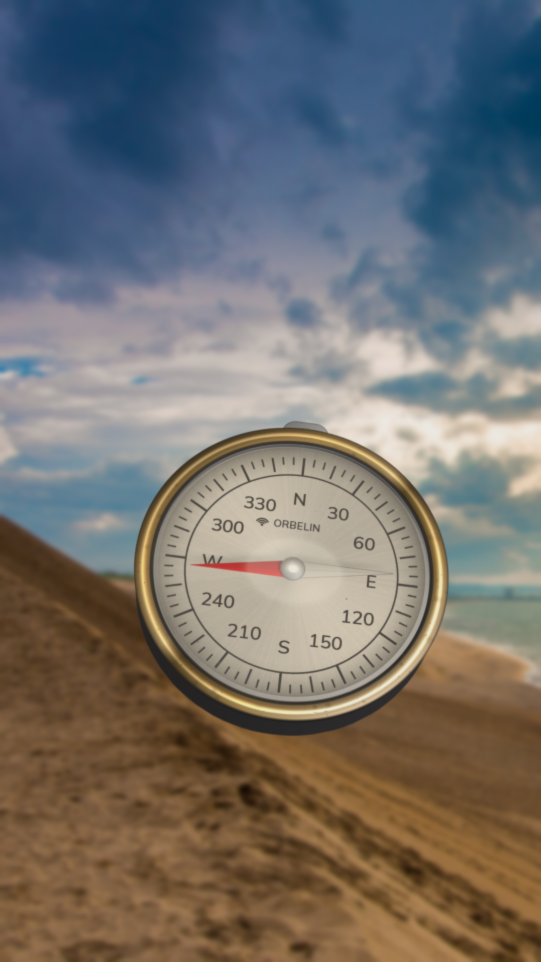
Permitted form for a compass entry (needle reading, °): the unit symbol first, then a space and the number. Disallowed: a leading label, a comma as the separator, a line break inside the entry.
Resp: ° 265
